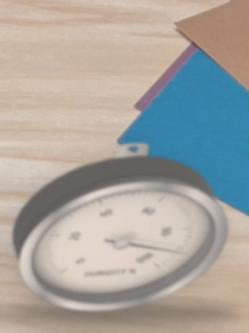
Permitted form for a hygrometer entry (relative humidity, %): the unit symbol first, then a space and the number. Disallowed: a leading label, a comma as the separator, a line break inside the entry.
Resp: % 90
